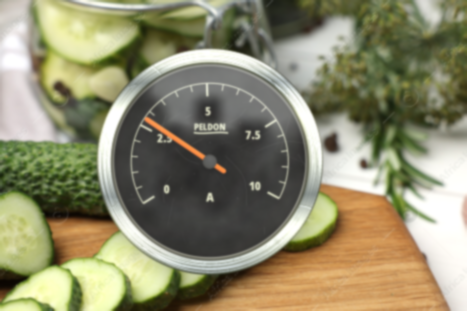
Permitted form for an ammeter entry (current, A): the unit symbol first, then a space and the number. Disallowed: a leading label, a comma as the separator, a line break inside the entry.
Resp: A 2.75
